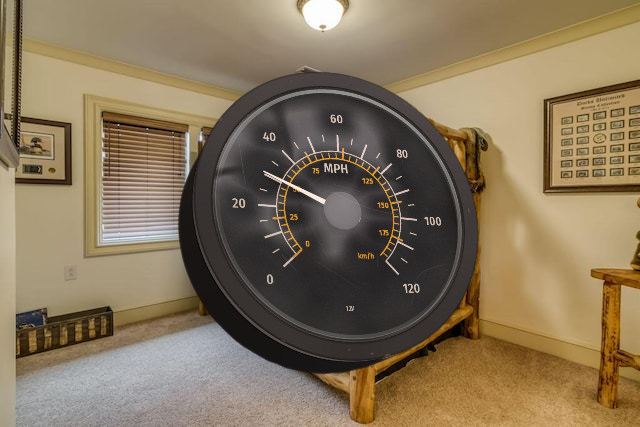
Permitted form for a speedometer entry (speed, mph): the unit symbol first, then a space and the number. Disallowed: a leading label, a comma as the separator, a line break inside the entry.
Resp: mph 30
